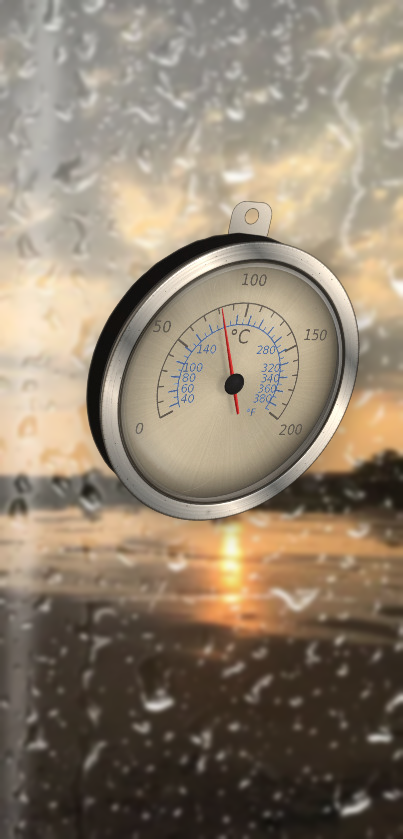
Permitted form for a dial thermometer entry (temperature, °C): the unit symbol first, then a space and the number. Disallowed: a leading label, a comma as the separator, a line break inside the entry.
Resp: °C 80
